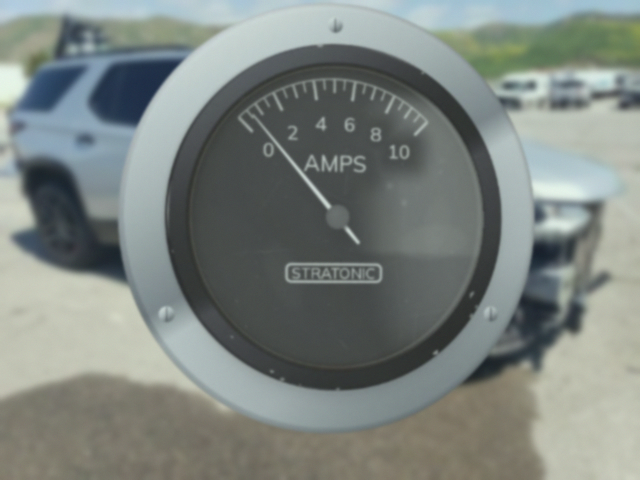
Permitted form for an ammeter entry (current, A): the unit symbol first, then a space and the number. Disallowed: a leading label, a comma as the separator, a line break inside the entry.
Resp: A 0.5
